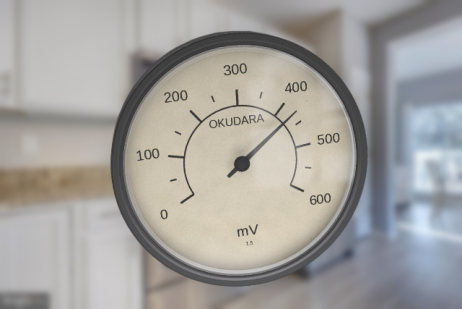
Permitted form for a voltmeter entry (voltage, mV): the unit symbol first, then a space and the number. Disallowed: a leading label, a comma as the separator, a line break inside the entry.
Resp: mV 425
